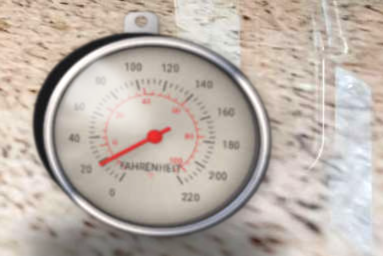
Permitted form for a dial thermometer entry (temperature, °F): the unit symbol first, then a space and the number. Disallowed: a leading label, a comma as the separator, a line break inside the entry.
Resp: °F 20
